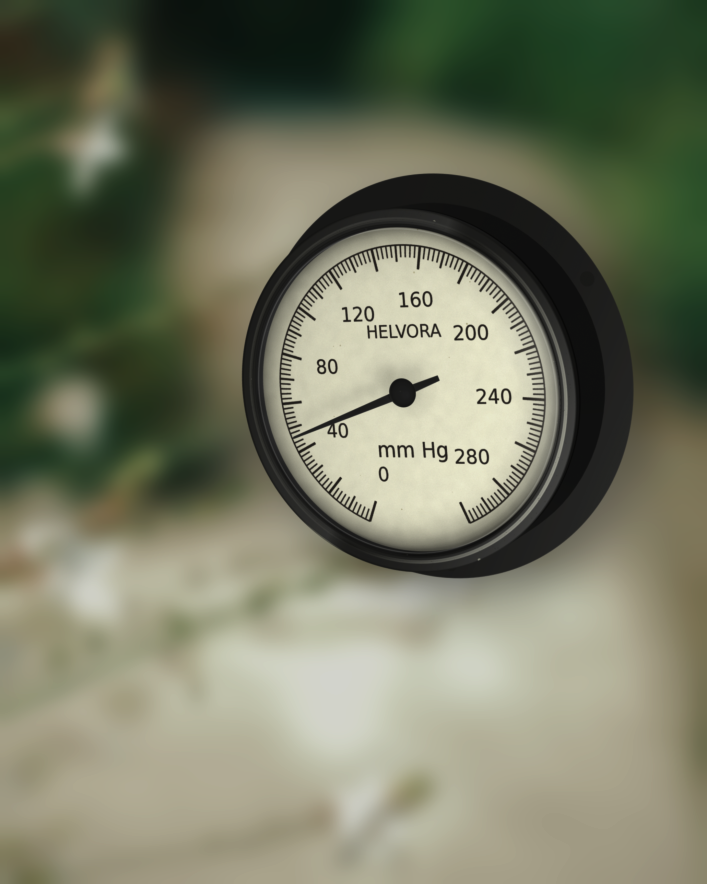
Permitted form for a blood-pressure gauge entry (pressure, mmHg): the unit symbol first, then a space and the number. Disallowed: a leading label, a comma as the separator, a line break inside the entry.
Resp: mmHg 46
